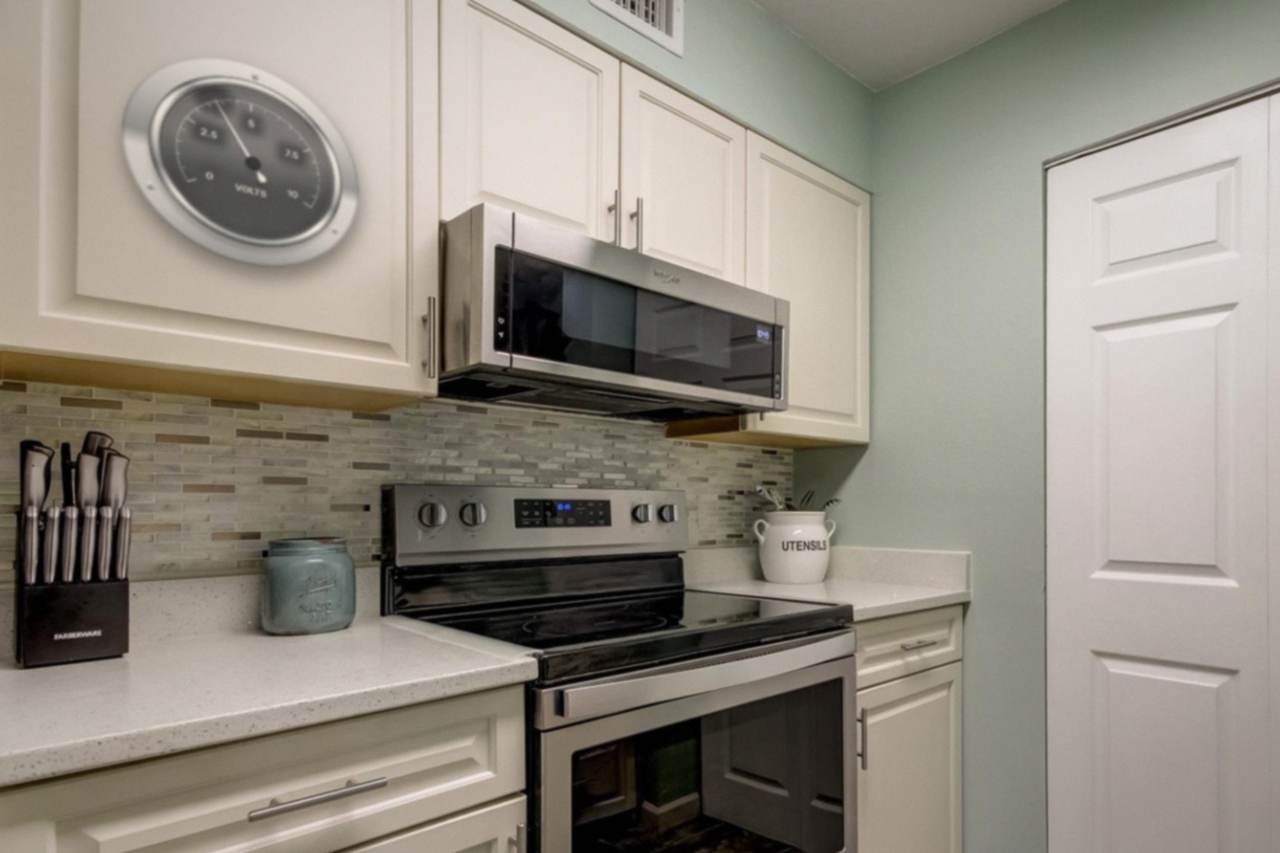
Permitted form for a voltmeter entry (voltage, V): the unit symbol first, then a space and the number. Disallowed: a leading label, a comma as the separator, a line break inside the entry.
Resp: V 3.75
